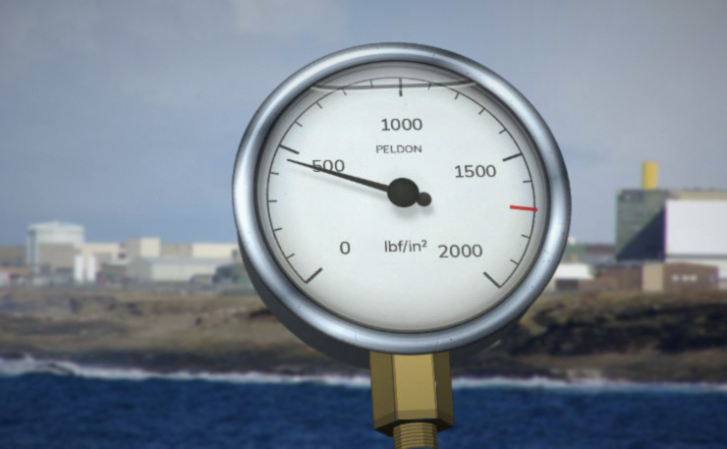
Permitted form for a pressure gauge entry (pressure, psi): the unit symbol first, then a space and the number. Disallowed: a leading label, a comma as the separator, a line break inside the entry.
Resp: psi 450
